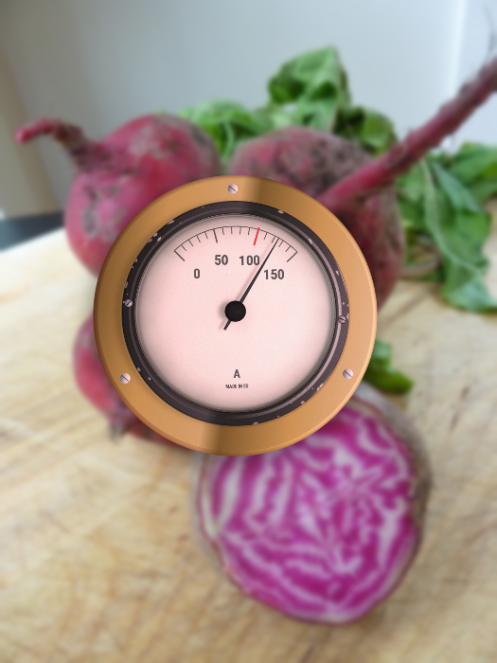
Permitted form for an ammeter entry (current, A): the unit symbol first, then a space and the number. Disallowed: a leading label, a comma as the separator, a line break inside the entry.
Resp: A 125
